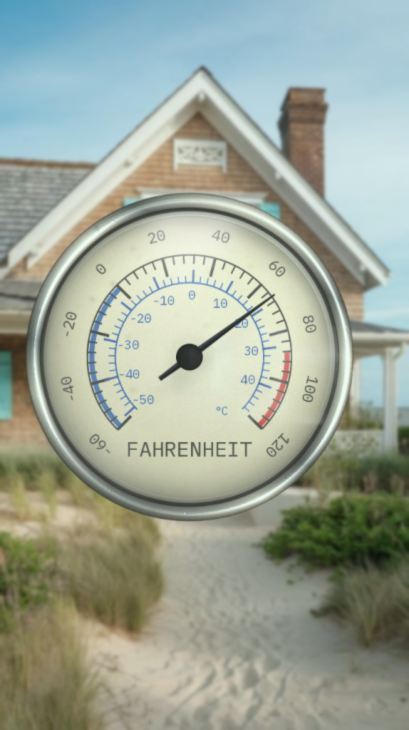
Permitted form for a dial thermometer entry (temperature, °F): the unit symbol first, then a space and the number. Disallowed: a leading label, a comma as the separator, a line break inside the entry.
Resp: °F 66
